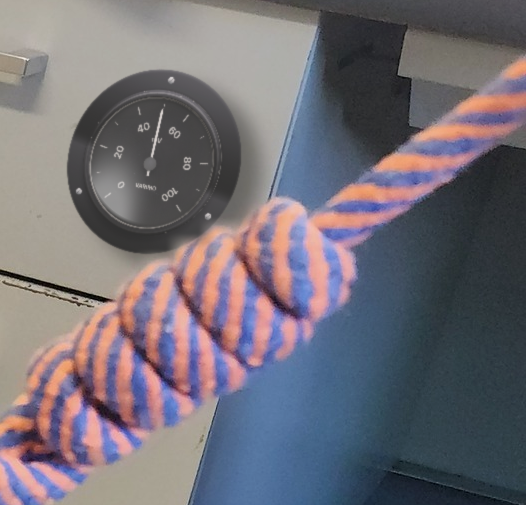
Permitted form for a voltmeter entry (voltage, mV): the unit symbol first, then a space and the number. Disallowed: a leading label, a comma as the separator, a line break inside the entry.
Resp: mV 50
